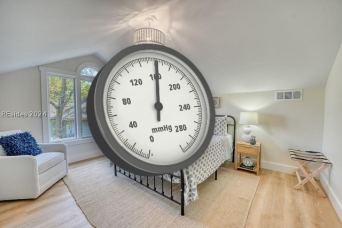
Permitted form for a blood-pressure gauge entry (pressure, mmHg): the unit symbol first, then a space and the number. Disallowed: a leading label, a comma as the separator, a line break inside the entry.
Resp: mmHg 160
